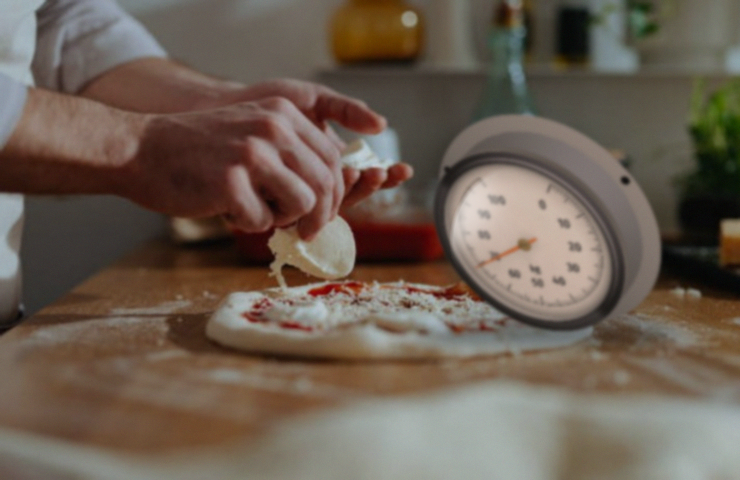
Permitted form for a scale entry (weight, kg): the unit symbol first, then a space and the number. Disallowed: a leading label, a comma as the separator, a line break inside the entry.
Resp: kg 70
